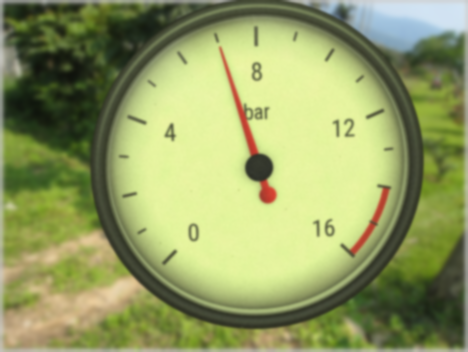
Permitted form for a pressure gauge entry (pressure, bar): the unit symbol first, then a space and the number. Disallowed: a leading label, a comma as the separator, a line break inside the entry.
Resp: bar 7
